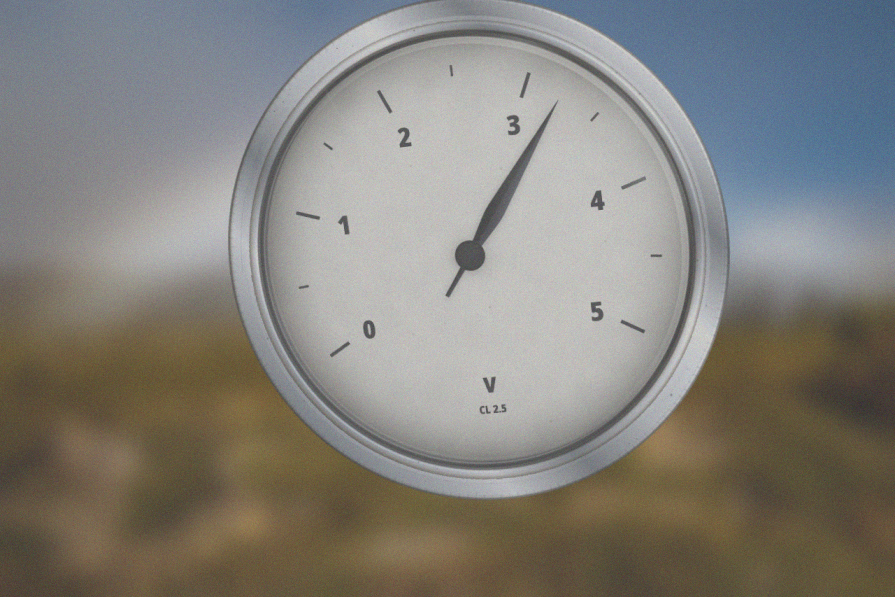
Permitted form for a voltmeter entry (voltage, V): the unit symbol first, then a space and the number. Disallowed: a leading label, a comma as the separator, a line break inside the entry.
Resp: V 3.25
